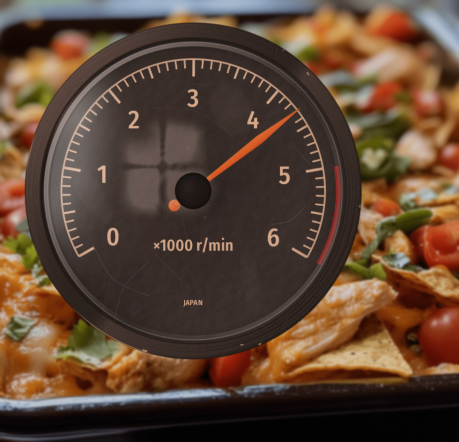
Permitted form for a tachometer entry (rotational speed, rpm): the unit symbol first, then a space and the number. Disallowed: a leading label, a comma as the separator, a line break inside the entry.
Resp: rpm 4300
